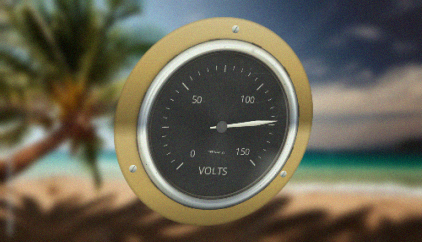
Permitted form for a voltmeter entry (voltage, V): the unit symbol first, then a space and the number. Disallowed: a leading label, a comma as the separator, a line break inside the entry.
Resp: V 122.5
